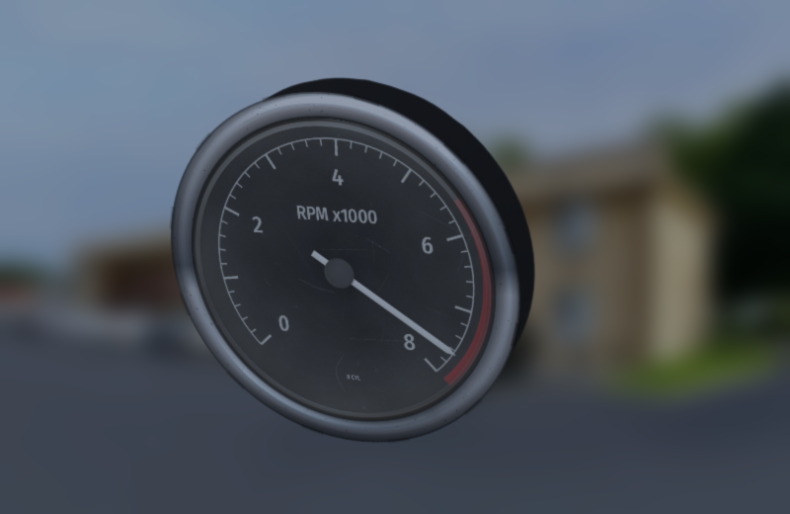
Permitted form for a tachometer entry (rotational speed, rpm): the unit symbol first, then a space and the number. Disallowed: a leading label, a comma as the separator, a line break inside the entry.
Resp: rpm 7600
